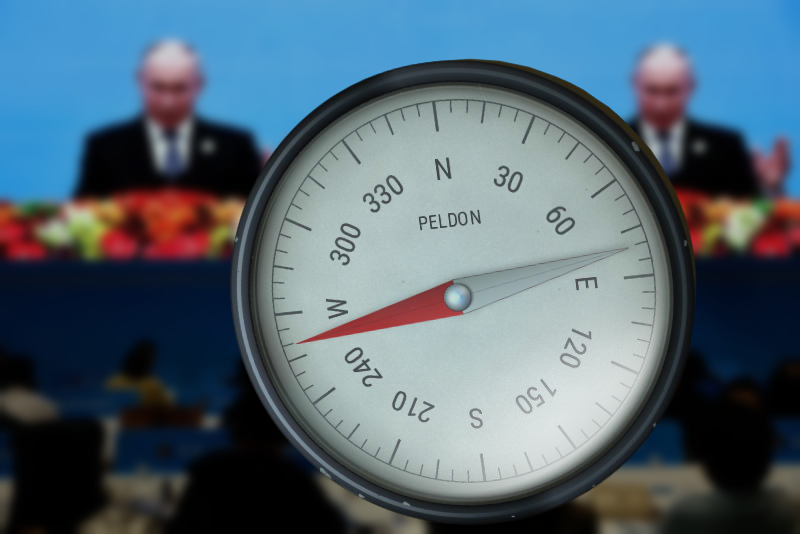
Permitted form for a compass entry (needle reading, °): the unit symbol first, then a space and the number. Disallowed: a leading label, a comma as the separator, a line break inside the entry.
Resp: ° 260
